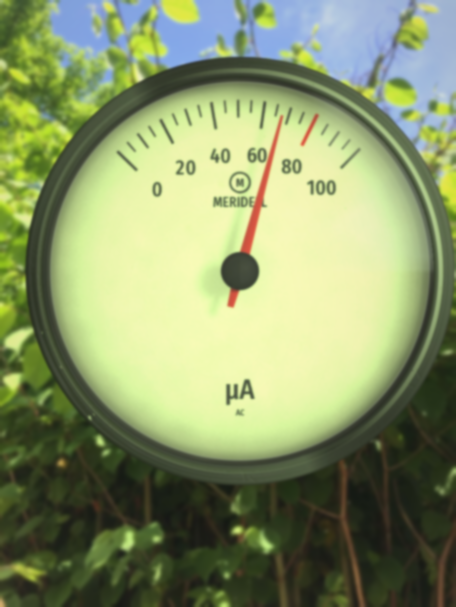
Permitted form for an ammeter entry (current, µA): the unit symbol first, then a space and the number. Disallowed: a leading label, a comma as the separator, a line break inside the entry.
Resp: µA 67.5
